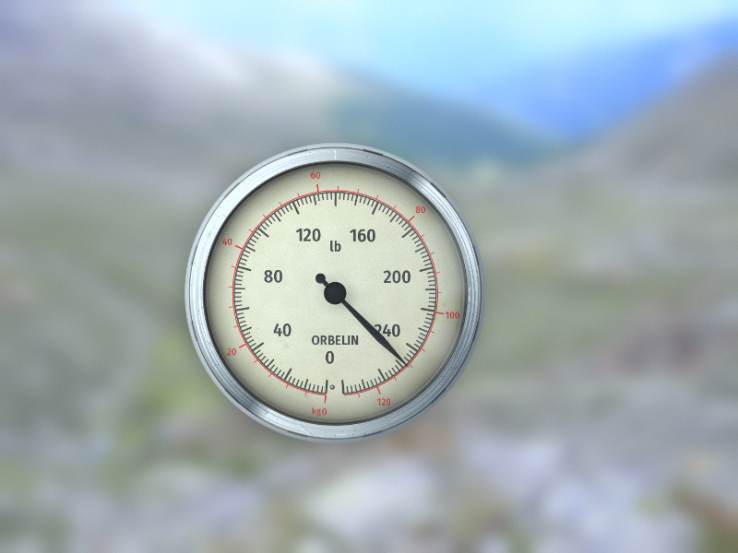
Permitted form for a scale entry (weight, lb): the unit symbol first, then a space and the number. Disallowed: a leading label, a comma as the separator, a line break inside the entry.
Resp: lb 248
